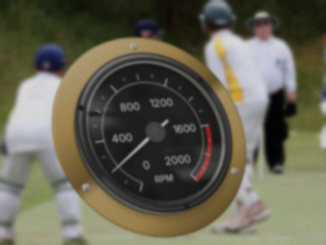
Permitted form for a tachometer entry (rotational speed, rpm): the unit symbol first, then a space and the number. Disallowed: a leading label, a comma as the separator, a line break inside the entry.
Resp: rpm 200
